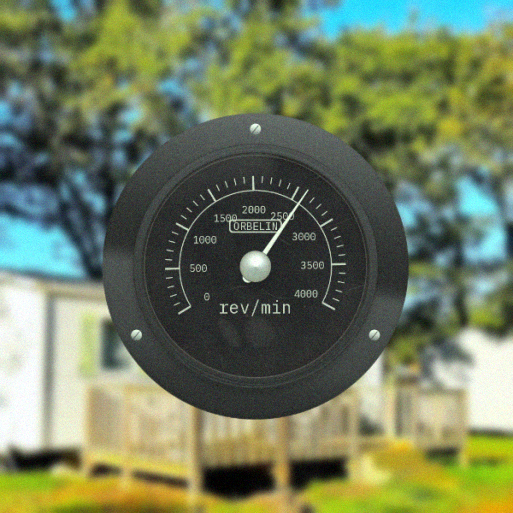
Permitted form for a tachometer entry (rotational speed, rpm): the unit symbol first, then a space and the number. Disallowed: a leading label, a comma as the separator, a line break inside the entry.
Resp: rpm 2600
